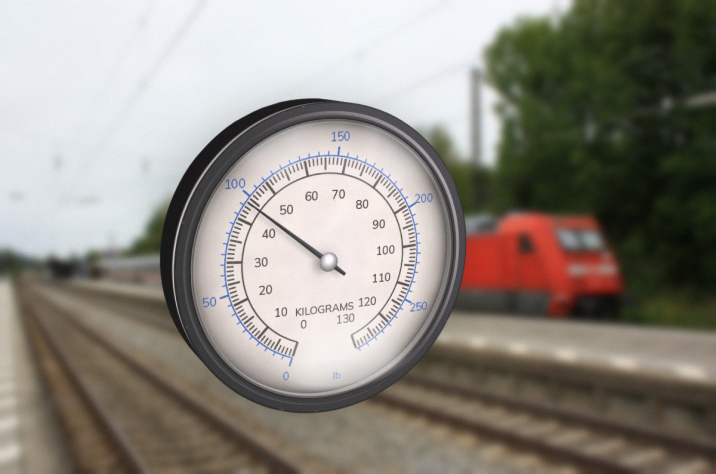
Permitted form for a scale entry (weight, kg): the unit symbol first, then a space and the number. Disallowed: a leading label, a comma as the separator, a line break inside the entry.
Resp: kg 44
